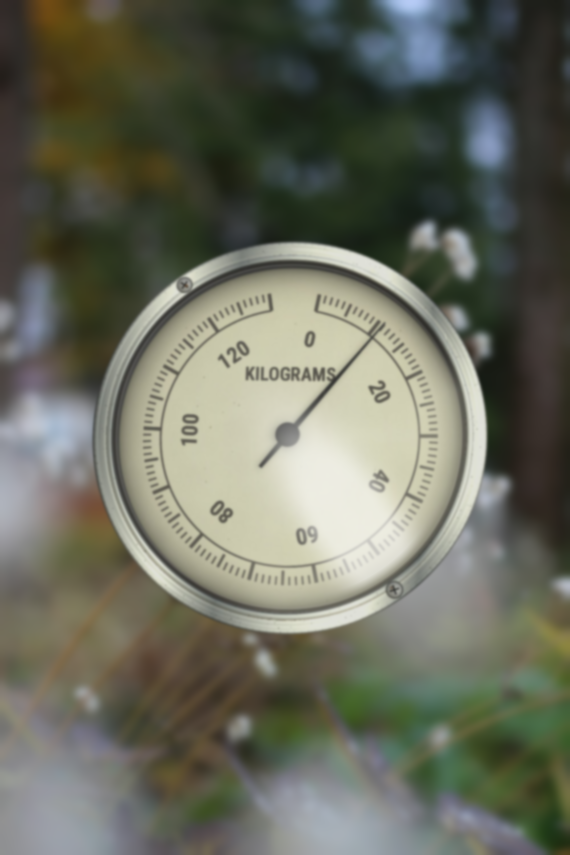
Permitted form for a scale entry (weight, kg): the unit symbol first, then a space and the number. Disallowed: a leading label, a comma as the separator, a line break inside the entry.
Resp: kg 11
